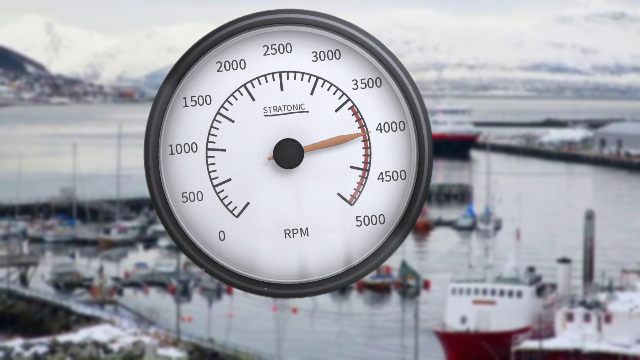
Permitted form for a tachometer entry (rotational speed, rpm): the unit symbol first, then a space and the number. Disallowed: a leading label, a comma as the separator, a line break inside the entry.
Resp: rpm 4000
